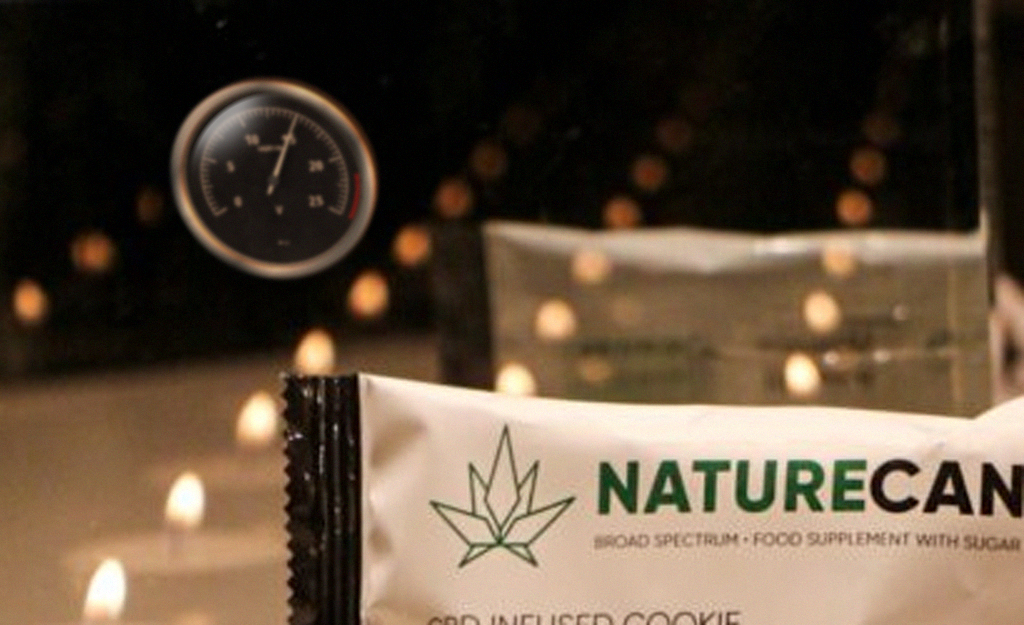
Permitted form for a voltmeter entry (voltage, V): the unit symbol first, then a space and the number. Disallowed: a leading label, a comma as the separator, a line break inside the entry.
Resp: V 15
